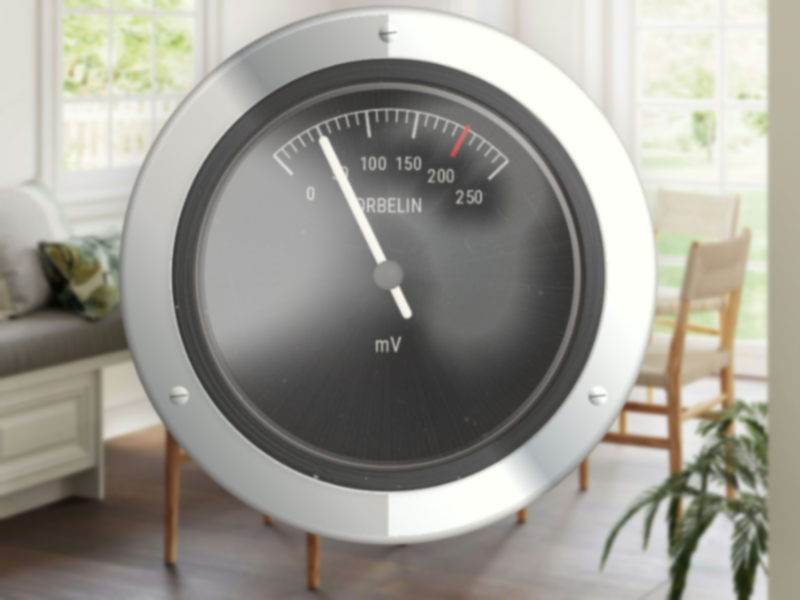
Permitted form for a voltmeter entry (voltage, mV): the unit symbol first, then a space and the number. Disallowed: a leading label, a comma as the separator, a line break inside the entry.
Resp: mV 50
